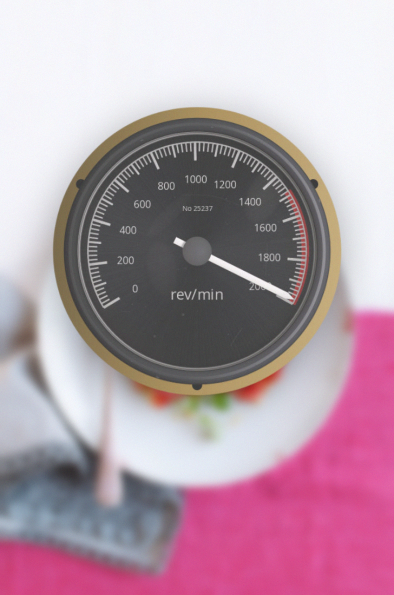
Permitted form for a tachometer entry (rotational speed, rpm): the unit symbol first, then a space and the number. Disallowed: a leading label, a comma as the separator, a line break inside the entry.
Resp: rpm 1980
